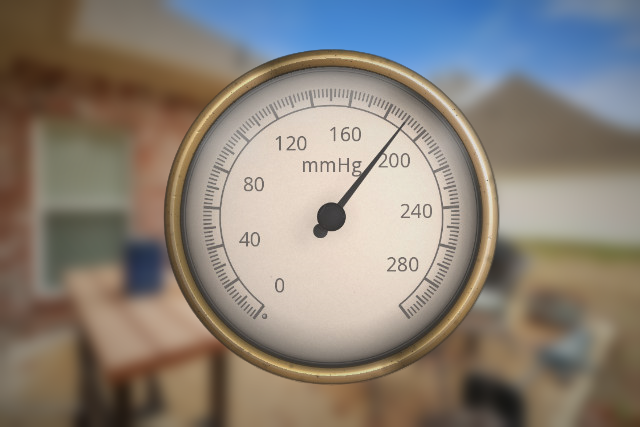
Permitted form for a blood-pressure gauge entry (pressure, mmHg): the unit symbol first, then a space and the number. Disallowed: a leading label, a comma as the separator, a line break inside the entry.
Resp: mmHg 190
